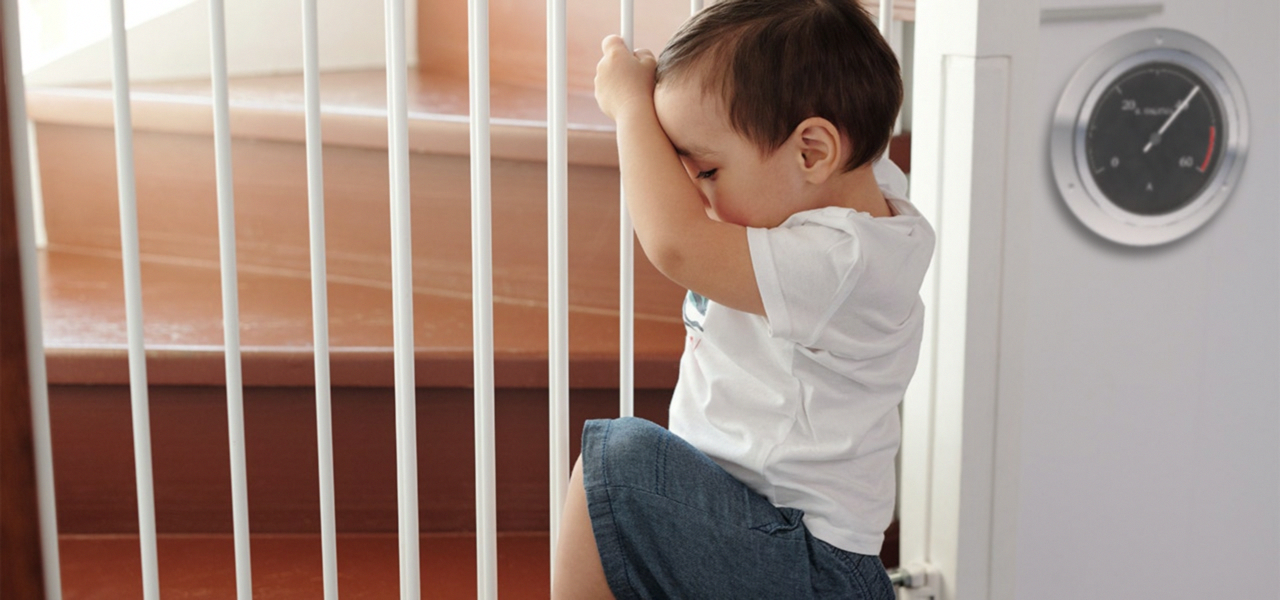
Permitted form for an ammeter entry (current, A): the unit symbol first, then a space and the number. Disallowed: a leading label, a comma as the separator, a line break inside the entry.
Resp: A 40
